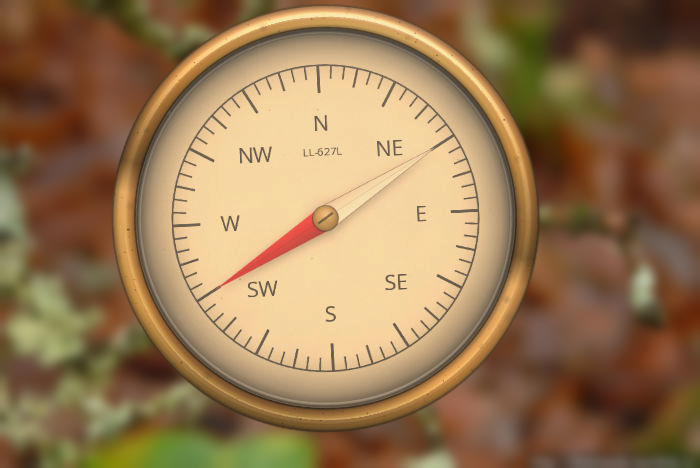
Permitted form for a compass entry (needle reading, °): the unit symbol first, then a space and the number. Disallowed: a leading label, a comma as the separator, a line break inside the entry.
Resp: ° 240
